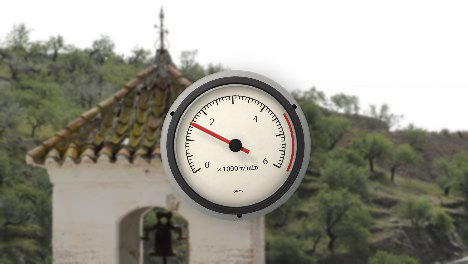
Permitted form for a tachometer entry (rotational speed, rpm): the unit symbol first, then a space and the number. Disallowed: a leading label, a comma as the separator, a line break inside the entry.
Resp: rpm 1500
